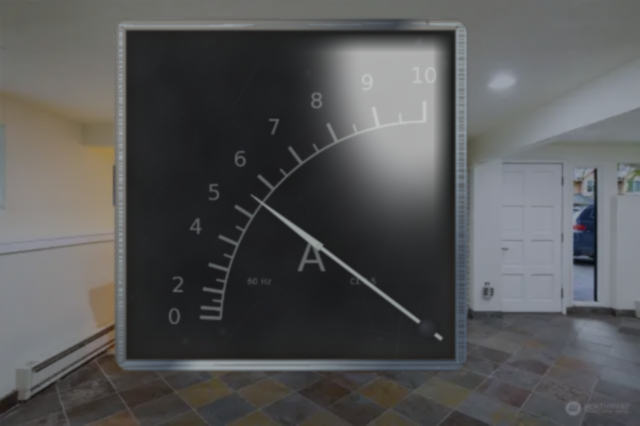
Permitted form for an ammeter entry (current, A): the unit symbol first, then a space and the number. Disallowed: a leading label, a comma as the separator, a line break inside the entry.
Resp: A 5.5
